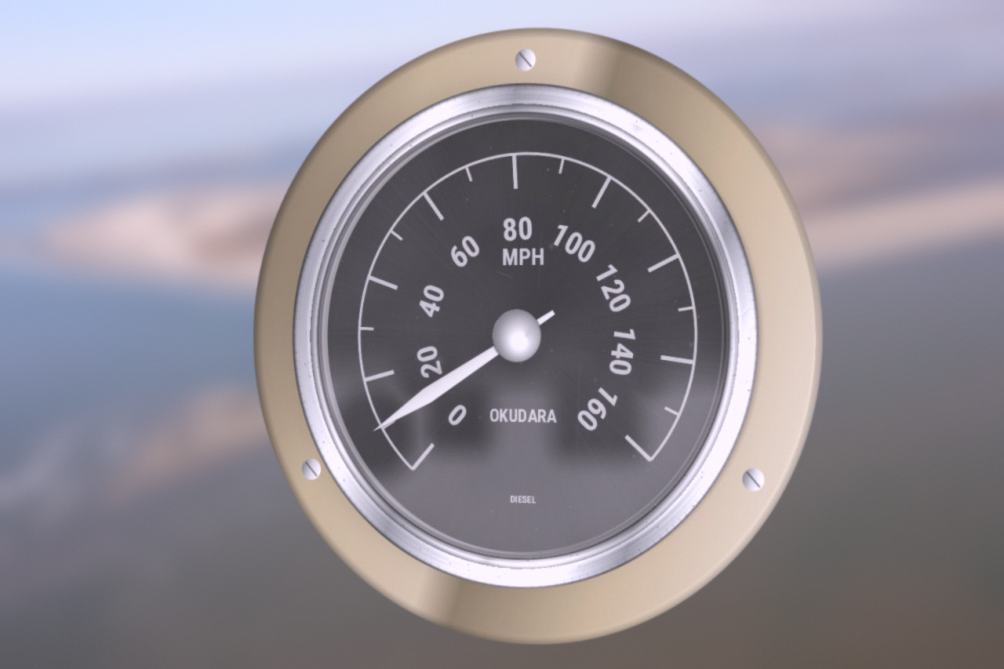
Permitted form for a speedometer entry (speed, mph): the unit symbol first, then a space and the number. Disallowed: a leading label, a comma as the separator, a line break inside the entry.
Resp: mph 10
